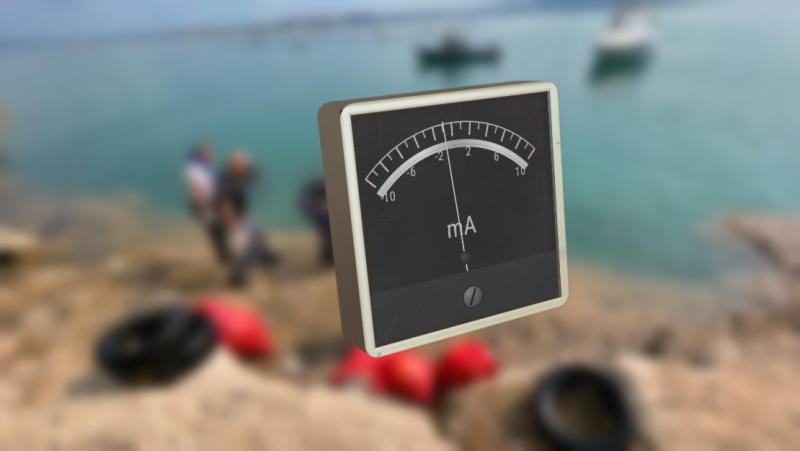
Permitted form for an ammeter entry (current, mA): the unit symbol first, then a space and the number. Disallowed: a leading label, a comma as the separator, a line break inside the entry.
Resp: mA -1
